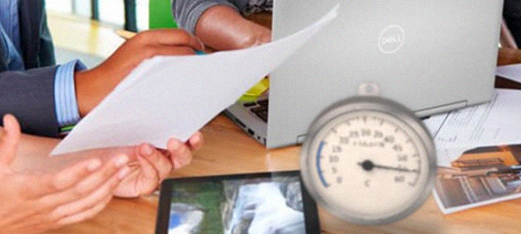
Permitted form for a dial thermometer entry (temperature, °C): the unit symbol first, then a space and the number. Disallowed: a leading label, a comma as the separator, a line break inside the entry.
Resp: °C 55
